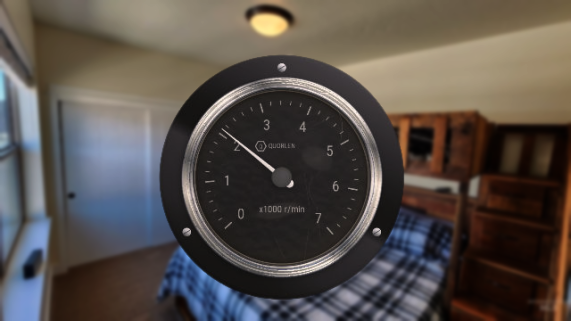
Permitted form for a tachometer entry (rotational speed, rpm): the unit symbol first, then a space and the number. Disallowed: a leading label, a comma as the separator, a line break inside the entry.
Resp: rpm 2100
